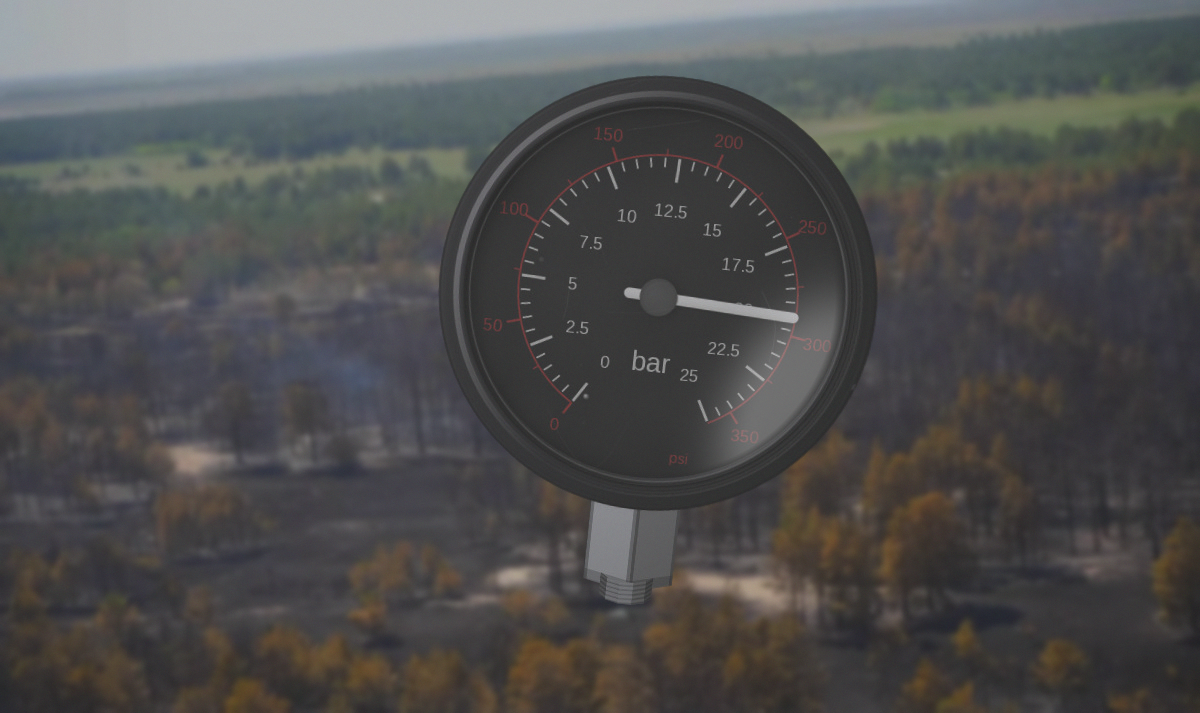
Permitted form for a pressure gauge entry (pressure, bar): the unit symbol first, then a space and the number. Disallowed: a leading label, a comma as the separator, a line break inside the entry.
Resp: bar 20
